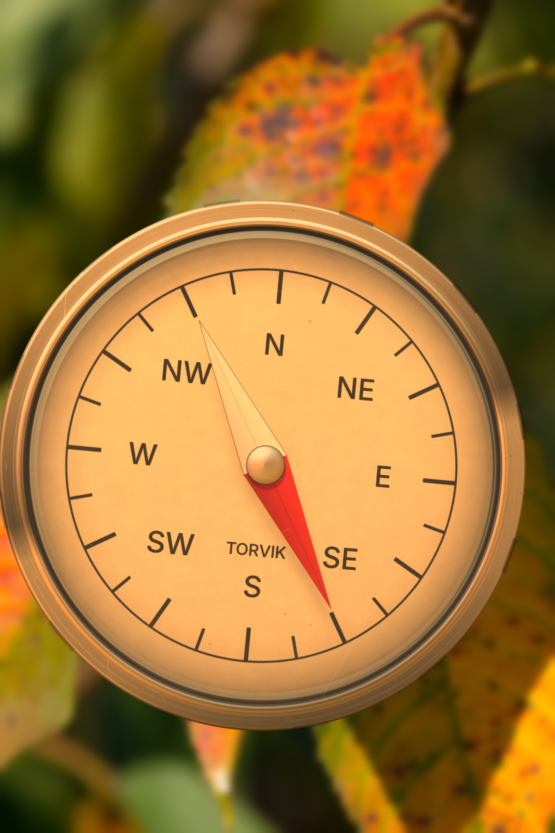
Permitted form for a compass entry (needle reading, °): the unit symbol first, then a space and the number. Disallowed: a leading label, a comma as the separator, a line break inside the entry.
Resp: ° 150
